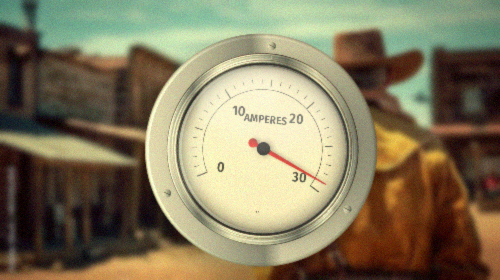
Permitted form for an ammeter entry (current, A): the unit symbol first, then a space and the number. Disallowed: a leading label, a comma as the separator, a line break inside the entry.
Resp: A 29
